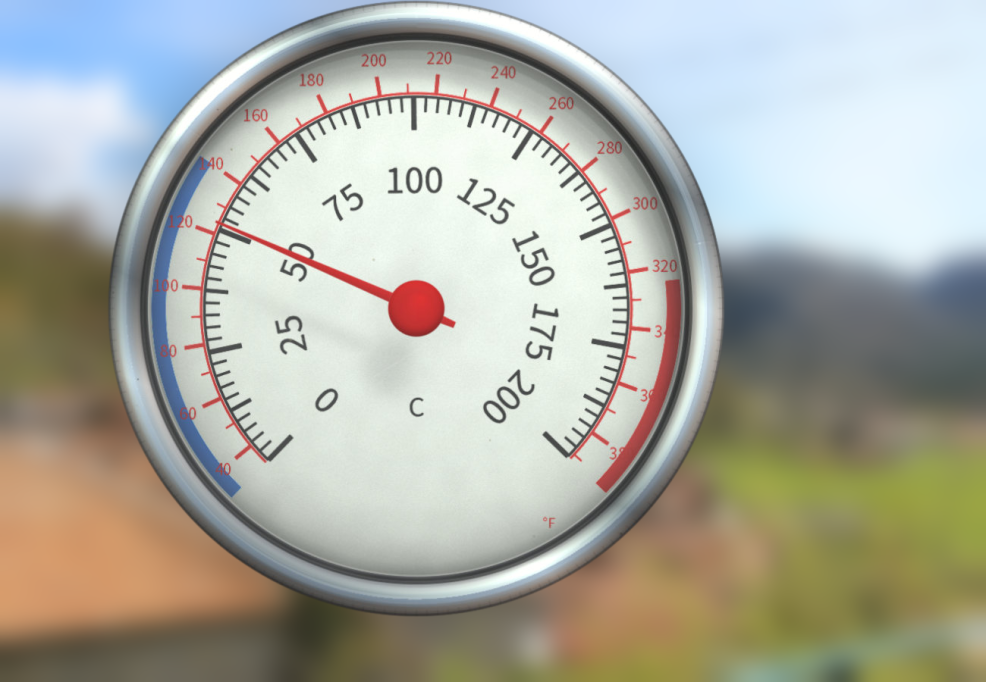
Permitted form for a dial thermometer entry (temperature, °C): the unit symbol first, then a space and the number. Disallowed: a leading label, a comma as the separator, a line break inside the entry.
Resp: °C 51.25
